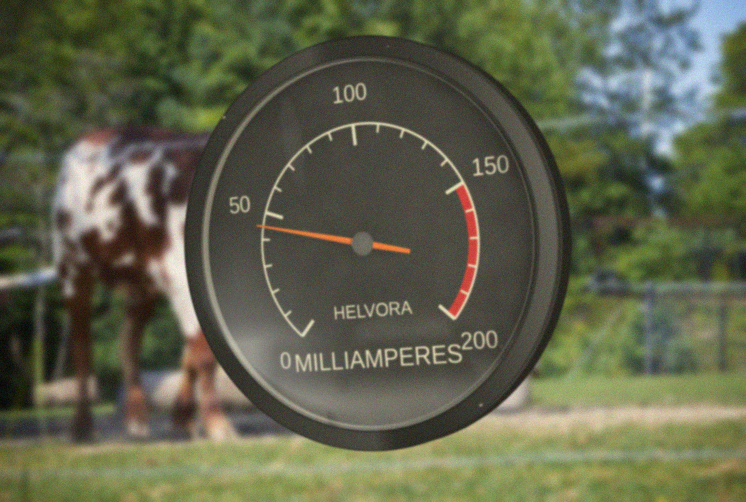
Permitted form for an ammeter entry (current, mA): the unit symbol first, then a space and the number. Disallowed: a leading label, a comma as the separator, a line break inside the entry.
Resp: mA 45
